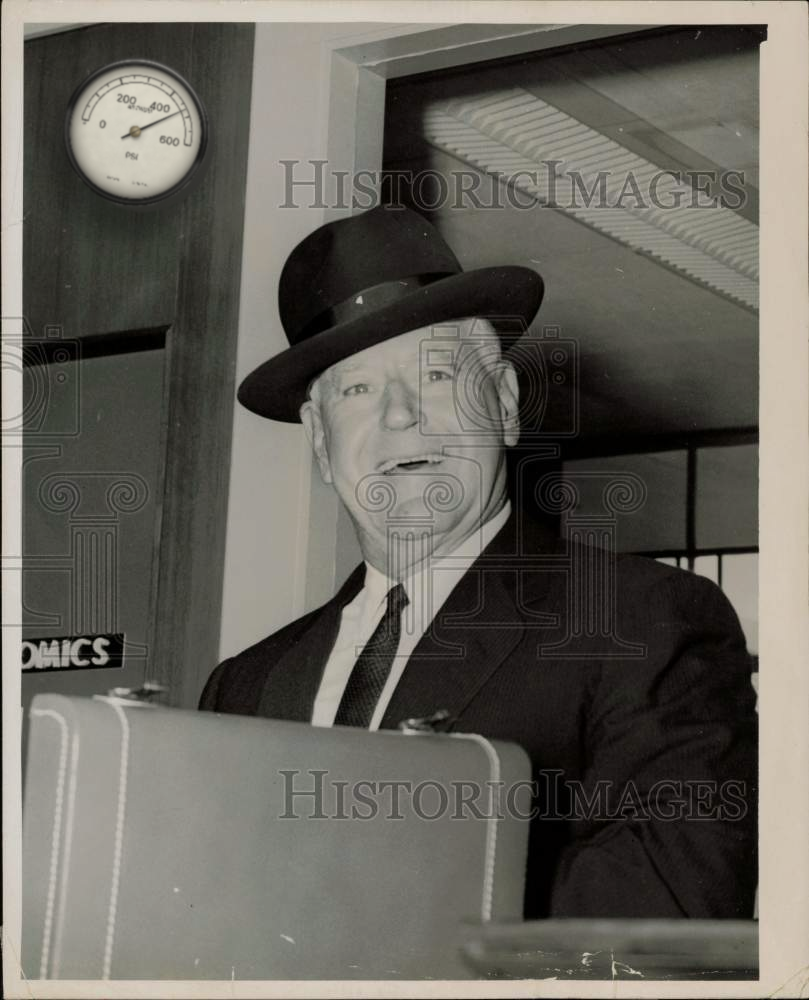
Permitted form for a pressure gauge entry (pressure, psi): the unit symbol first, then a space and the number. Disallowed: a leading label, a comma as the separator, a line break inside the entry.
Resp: psi 475
